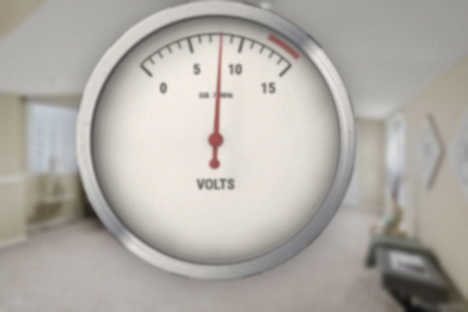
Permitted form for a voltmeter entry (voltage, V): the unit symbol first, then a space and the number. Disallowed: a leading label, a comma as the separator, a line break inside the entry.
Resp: V 8
